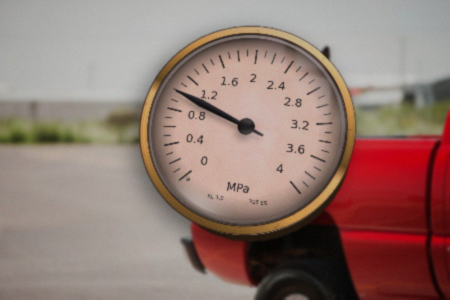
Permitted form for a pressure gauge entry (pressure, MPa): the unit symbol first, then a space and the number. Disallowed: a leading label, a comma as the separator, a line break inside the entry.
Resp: MPa 1
